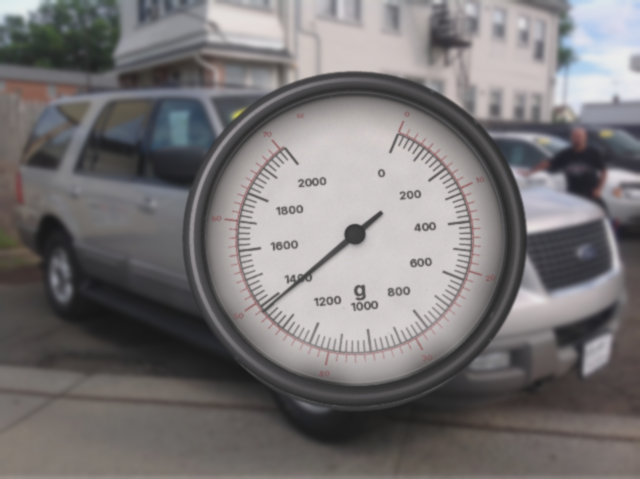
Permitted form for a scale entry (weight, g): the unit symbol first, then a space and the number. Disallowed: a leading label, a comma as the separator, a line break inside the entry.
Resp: g 1380
